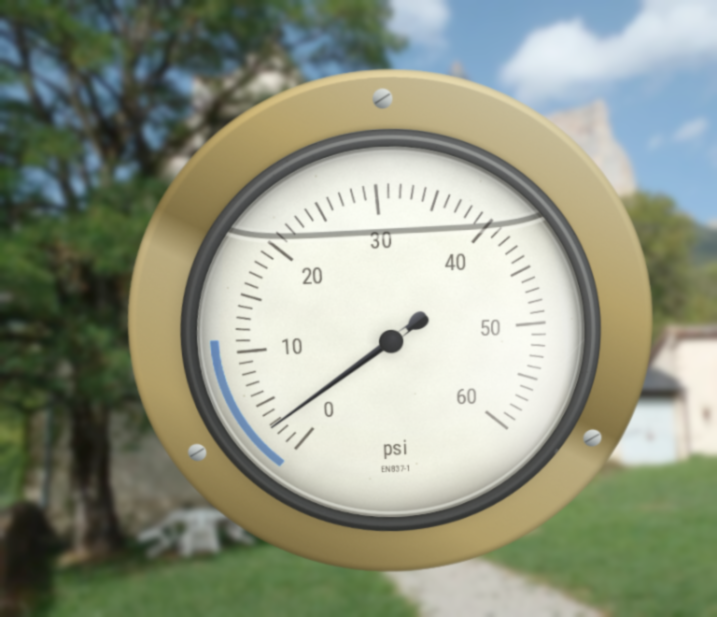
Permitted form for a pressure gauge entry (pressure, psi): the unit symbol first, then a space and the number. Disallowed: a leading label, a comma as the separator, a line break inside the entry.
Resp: psi 3
